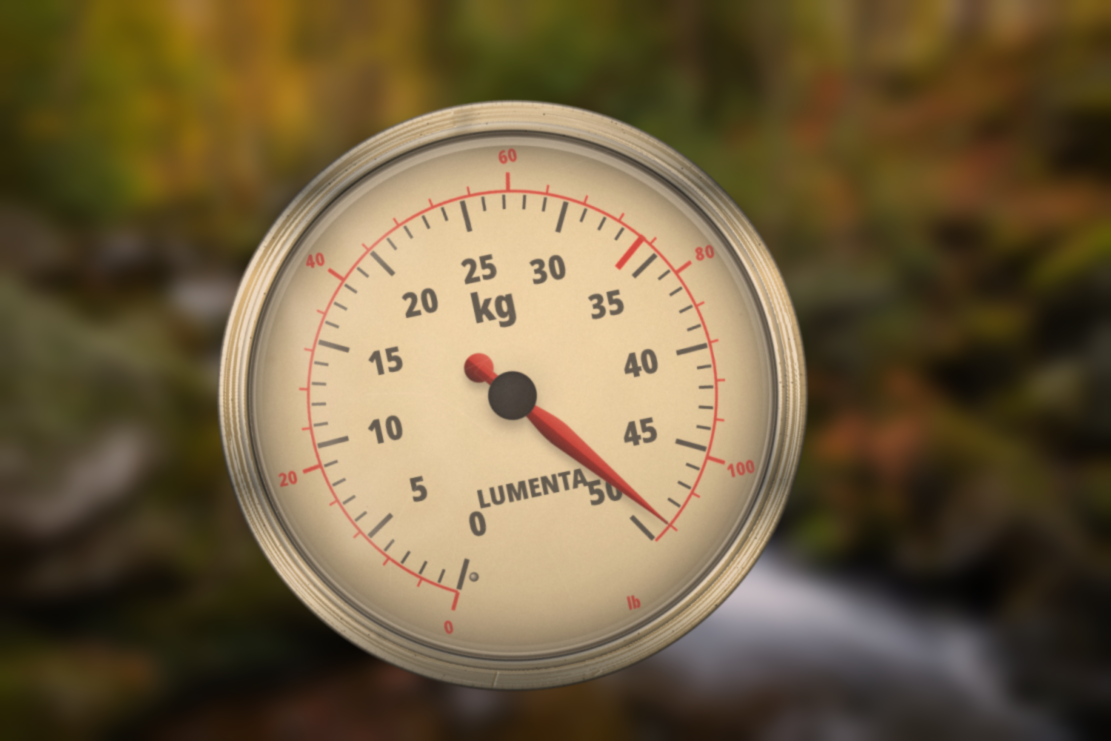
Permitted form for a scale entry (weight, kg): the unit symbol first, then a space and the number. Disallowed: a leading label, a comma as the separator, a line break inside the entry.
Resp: kg 49
